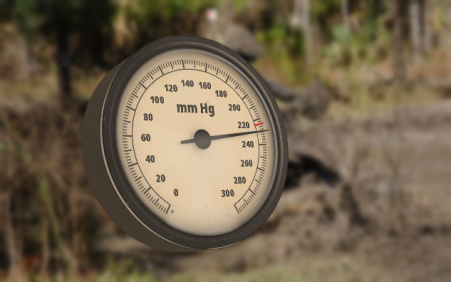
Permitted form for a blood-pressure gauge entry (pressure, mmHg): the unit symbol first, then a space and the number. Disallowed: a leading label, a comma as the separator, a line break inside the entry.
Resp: mmHg 230
